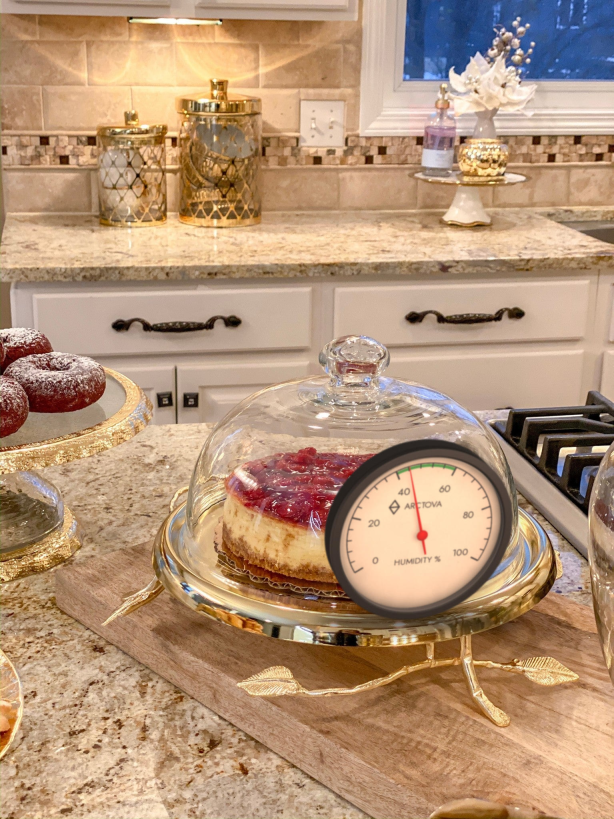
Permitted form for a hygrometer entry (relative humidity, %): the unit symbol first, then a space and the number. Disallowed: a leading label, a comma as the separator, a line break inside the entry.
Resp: % 44
